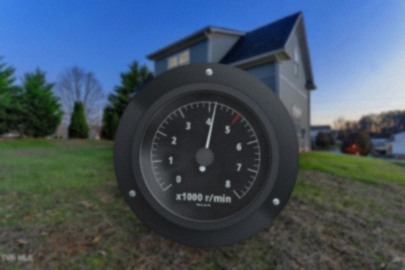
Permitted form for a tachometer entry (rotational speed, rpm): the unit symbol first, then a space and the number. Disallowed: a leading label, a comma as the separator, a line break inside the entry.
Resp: rpm 4200
